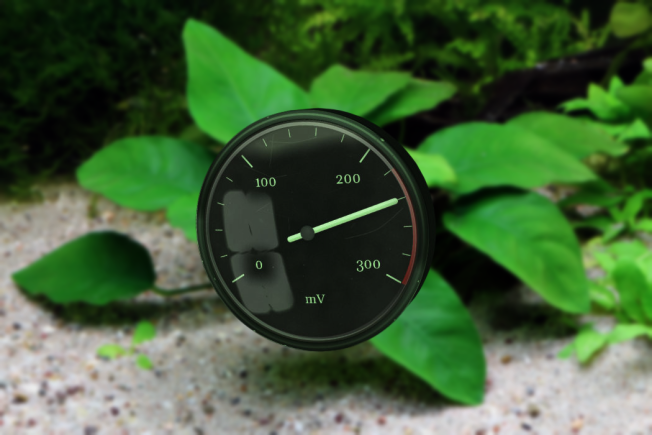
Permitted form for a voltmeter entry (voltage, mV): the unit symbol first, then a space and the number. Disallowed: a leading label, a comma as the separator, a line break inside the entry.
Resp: mV 240
